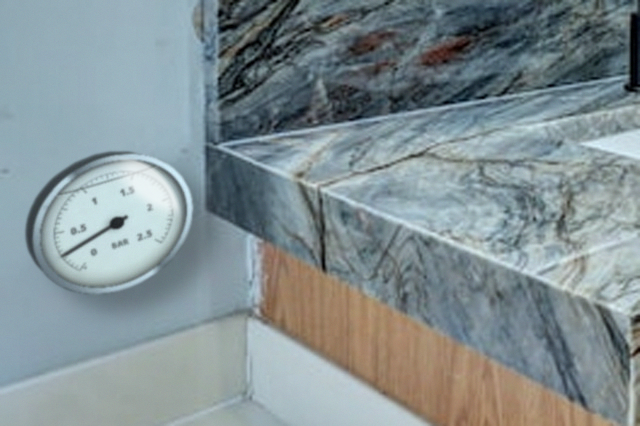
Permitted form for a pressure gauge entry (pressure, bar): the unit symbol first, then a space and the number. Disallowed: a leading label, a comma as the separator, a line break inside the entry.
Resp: bar 0.25
